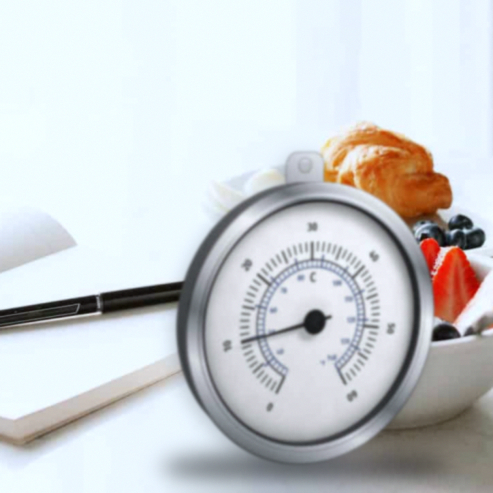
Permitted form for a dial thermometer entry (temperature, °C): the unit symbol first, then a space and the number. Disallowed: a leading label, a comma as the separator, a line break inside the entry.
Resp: °C 10
